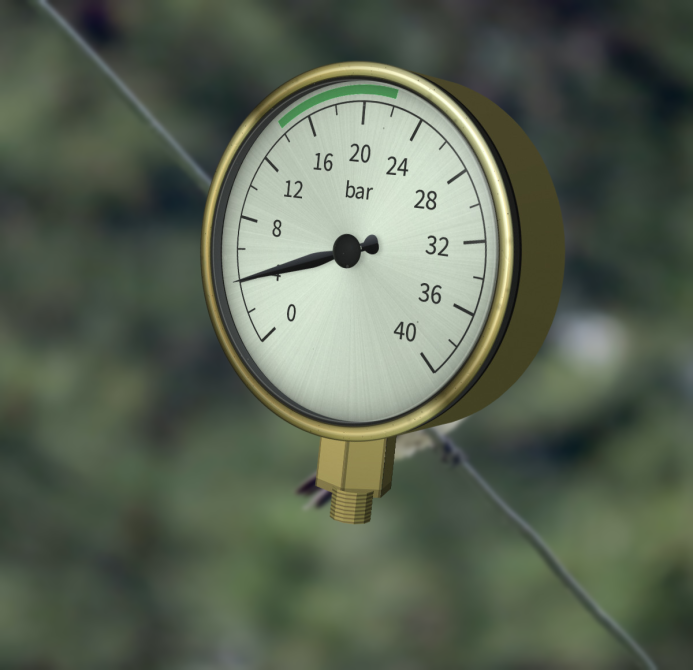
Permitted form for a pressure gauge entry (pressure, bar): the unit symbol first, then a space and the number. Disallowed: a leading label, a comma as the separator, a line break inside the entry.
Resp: bar 4
